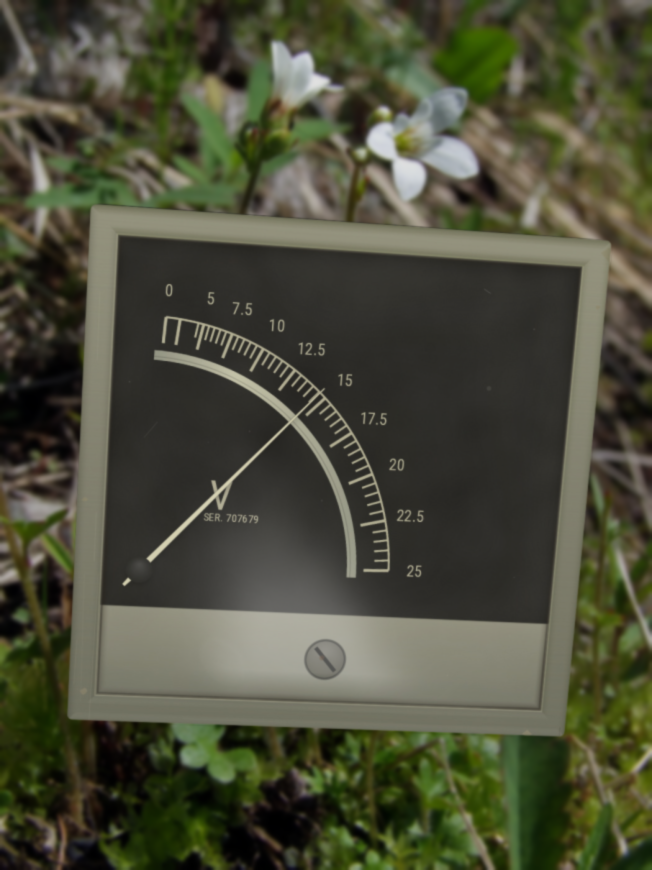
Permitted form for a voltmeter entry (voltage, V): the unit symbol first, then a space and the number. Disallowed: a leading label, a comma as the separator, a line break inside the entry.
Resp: V 14.5
